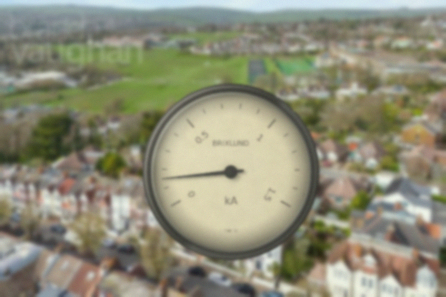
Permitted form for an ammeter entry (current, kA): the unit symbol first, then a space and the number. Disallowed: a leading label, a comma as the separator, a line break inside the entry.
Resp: kA 0.15
